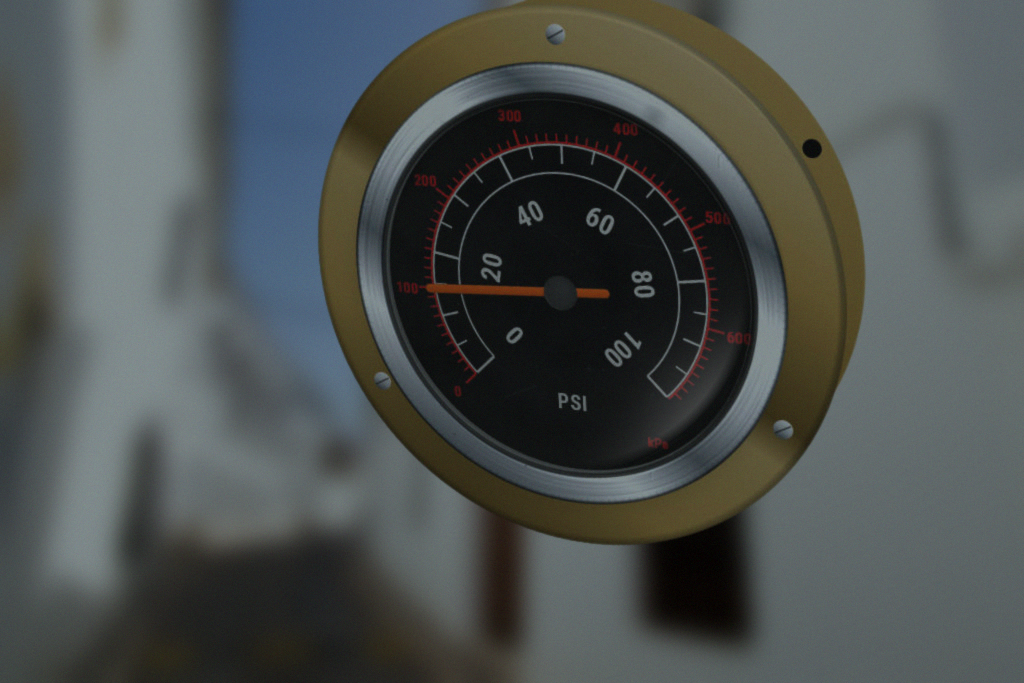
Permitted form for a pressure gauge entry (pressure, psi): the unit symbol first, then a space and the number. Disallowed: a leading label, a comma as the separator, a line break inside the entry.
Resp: psi 15
